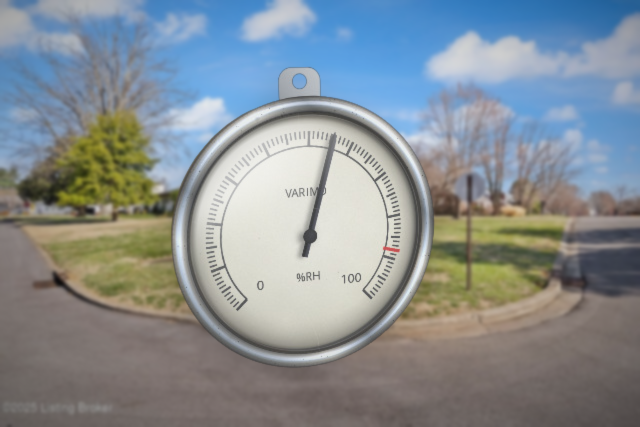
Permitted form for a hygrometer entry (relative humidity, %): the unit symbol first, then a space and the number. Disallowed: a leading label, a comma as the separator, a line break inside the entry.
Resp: % 55
